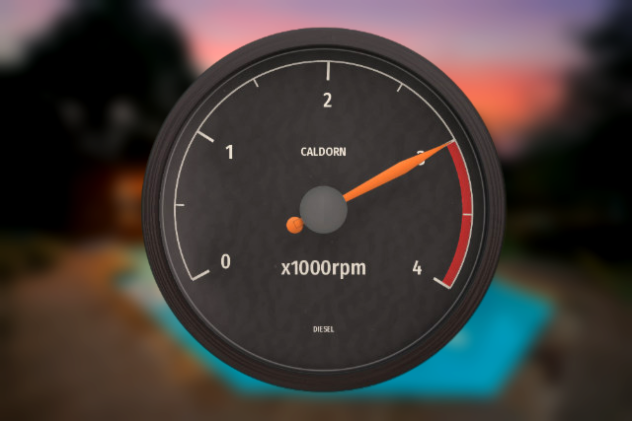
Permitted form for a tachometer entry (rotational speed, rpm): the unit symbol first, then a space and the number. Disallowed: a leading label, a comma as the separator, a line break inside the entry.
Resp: rpm 3000
